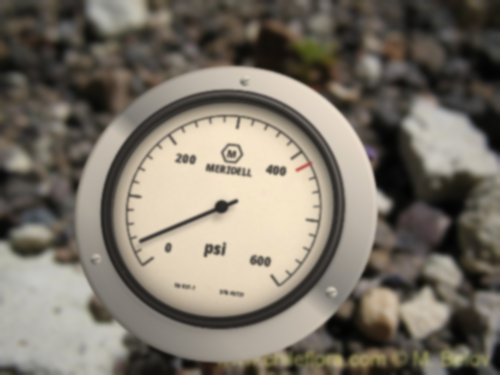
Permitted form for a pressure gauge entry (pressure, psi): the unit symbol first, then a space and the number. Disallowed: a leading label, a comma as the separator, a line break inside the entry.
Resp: psi 30
